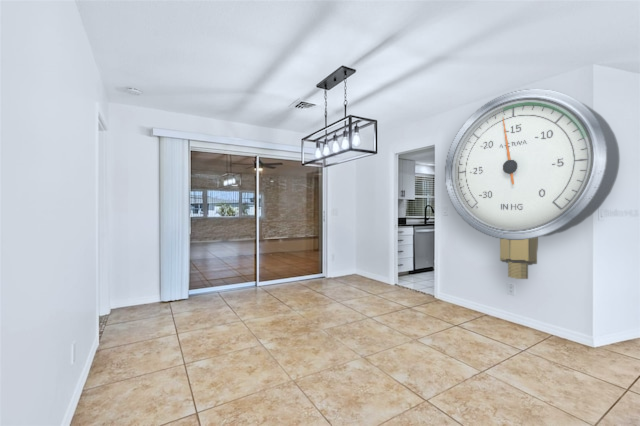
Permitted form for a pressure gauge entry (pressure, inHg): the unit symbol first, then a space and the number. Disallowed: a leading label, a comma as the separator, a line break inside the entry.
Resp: inHg -16
